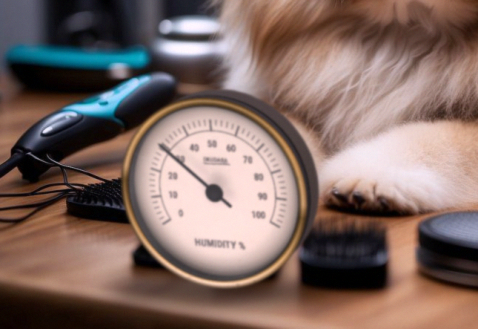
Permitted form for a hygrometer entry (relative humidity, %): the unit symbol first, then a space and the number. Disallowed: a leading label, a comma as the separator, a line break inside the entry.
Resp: % 30
